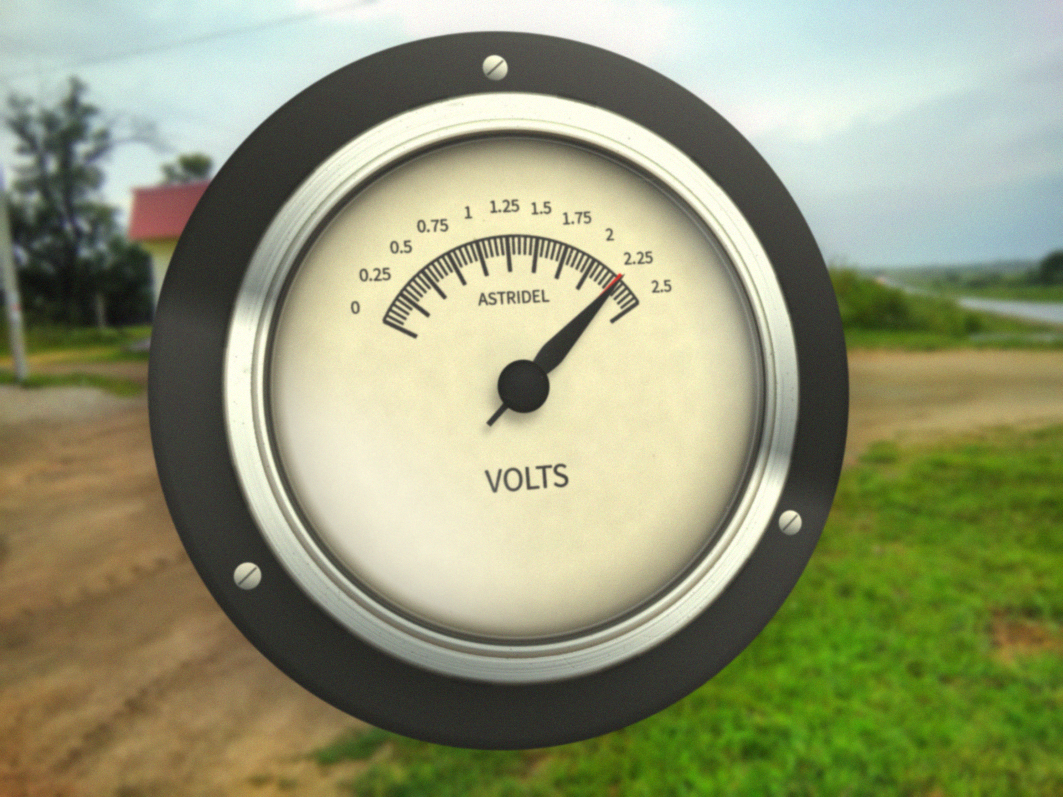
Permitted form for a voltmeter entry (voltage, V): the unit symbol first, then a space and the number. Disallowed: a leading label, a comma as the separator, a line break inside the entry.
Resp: V 2.25
